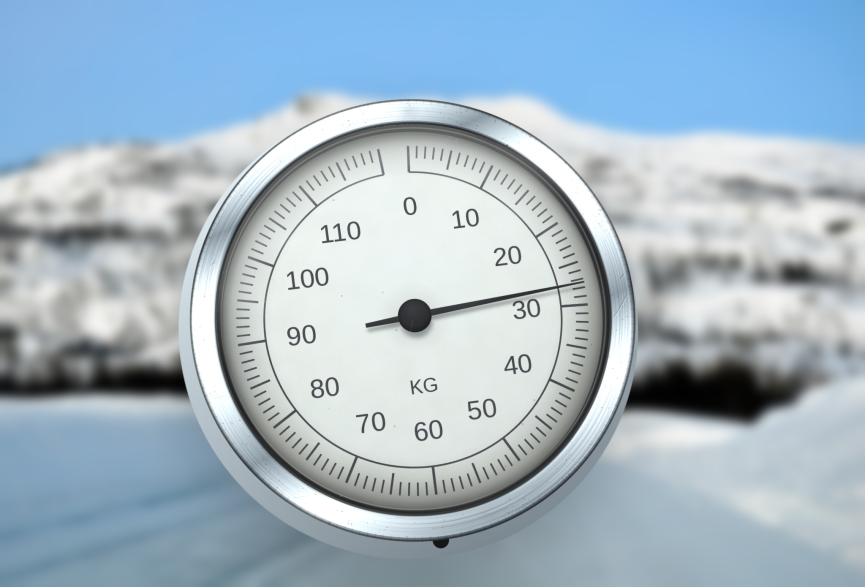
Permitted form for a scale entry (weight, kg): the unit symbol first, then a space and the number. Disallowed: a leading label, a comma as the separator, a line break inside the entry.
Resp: kg 27.5
